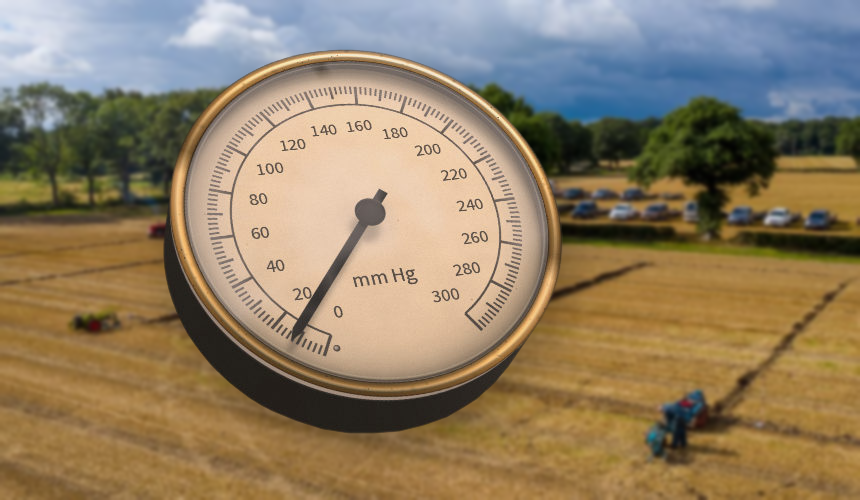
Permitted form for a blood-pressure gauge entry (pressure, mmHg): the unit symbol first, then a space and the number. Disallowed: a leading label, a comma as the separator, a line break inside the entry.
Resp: mmHg 12
